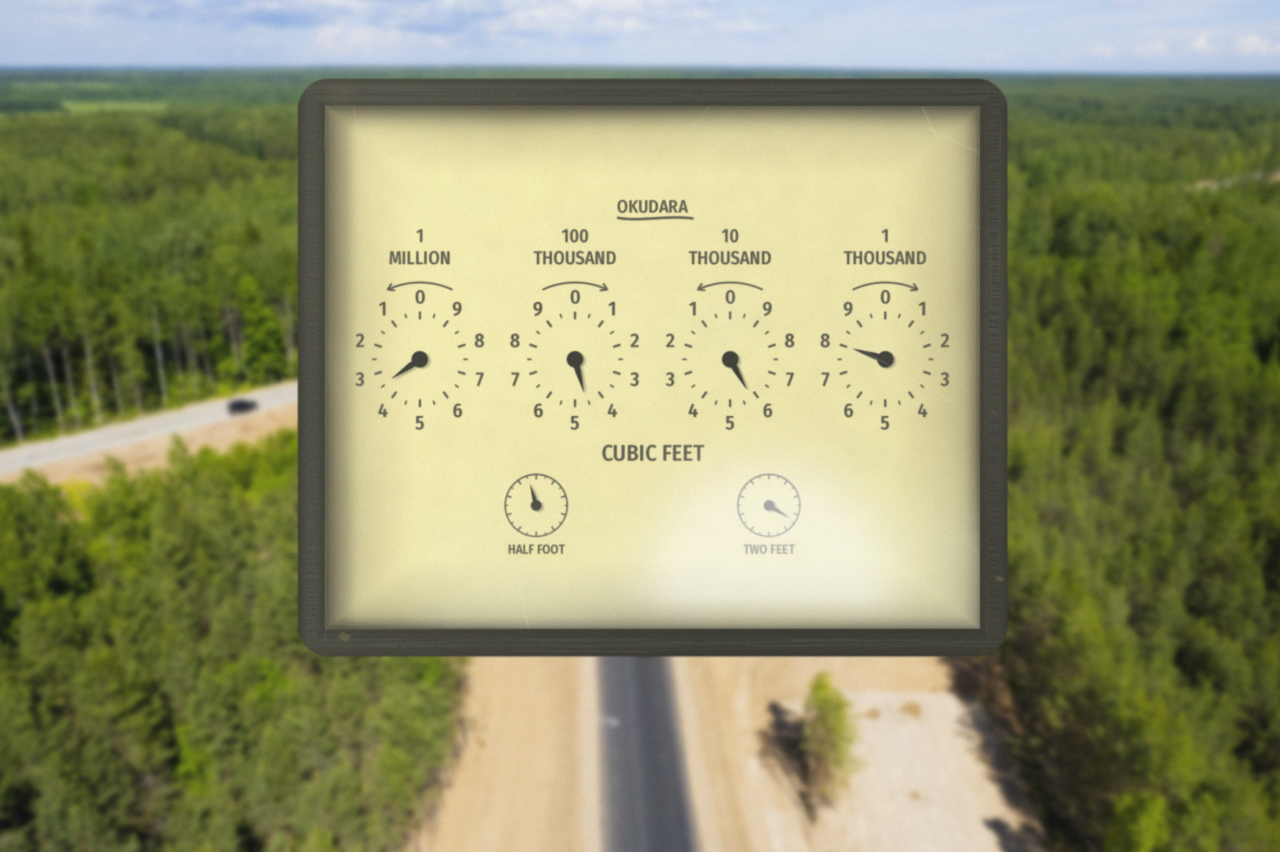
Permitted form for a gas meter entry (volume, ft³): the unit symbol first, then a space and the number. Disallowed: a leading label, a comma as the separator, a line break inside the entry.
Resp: ft³ 345800
